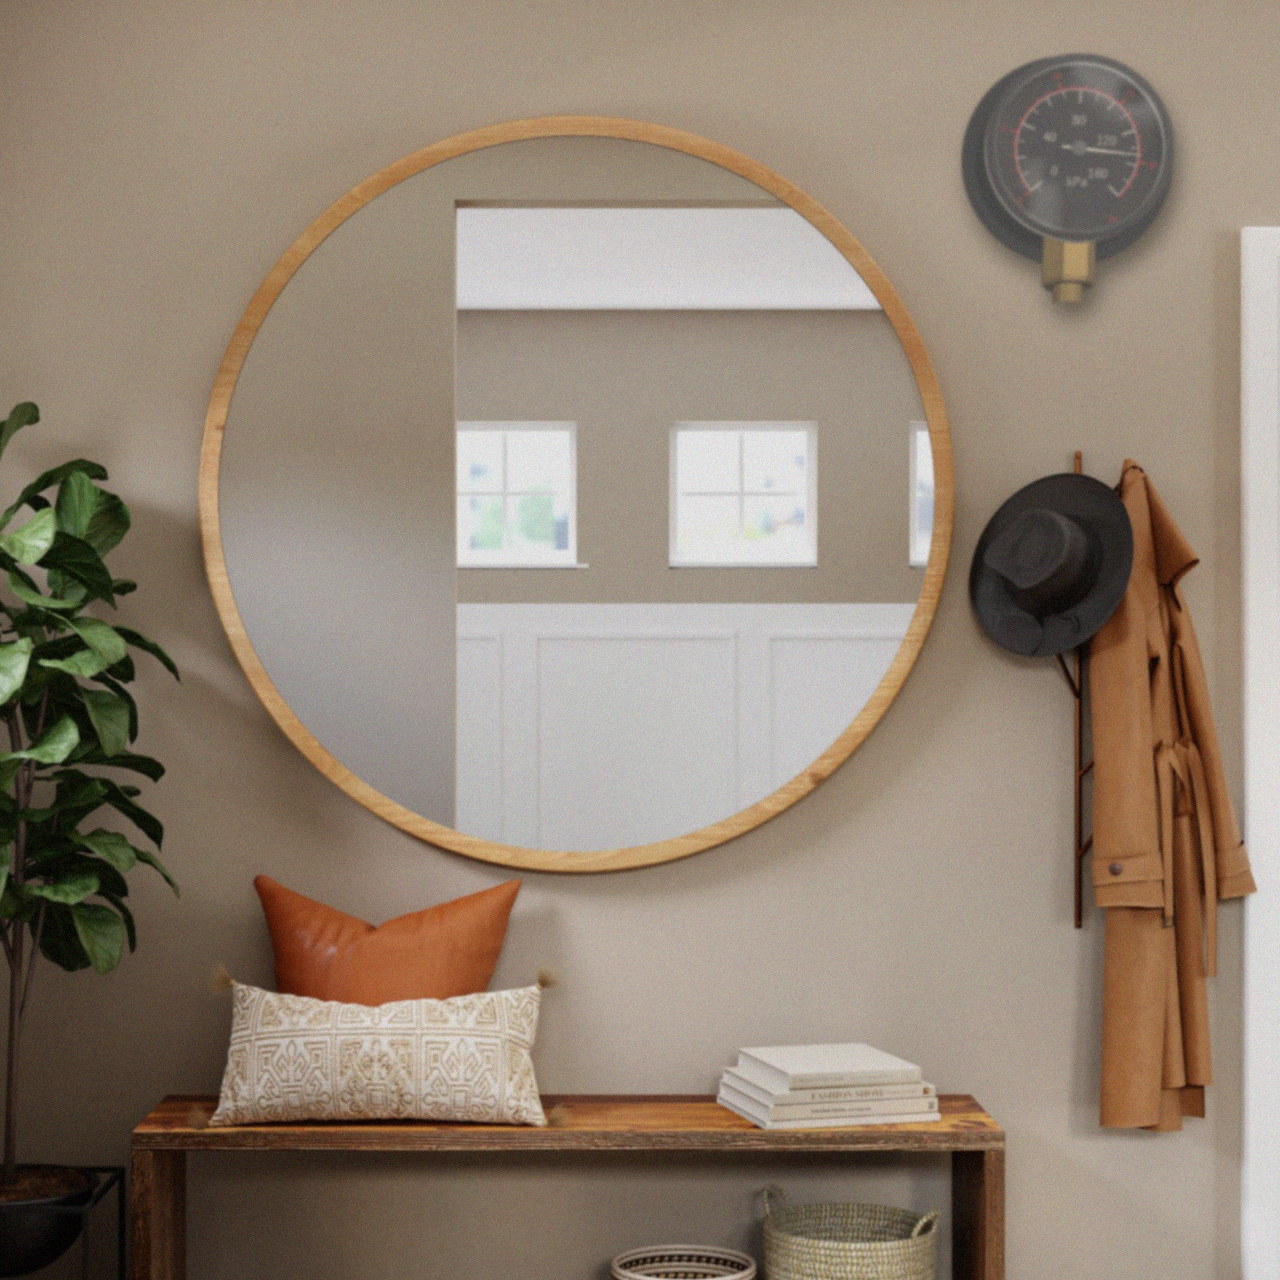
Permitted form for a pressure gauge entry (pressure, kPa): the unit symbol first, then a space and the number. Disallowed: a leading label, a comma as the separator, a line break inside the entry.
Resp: kPa 135
